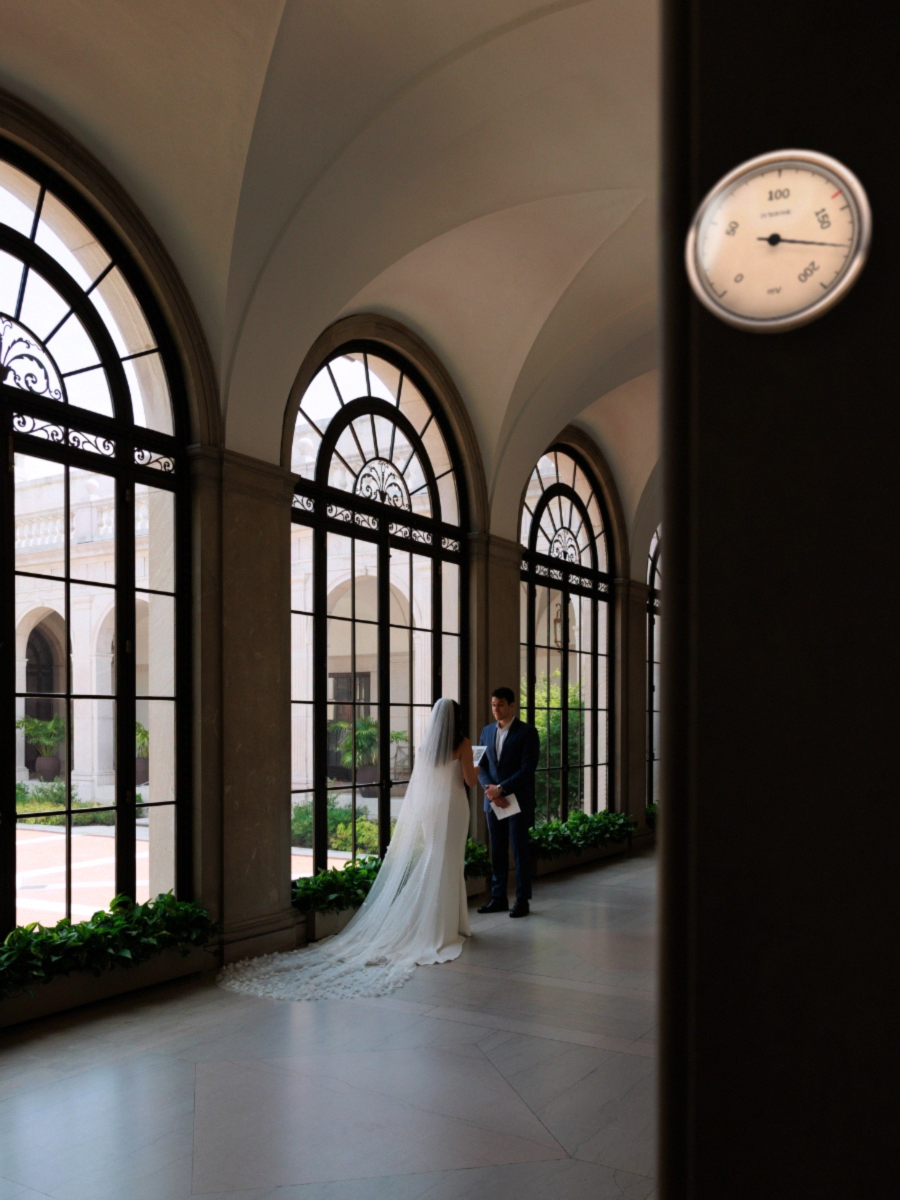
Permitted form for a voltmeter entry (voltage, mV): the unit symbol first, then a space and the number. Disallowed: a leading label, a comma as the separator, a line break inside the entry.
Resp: mV 175
